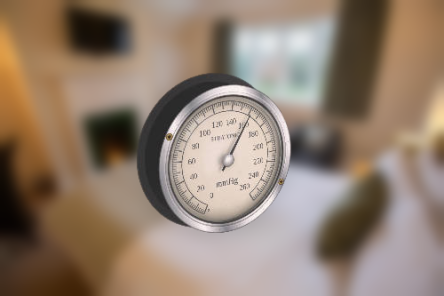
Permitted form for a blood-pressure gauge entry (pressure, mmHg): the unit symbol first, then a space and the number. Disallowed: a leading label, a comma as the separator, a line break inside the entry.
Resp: mmHg 160
